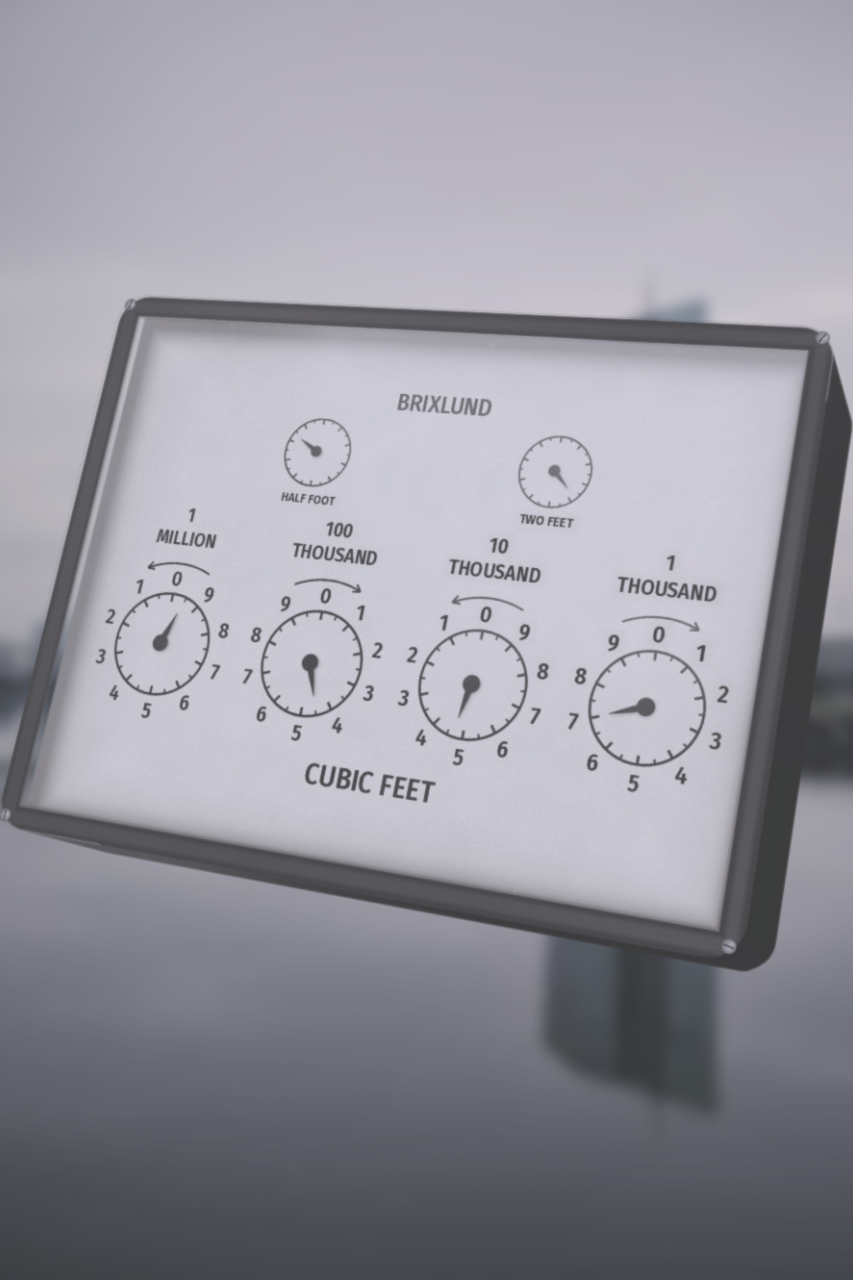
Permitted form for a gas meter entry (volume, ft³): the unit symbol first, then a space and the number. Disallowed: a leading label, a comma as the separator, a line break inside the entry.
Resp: ft³ 944700
